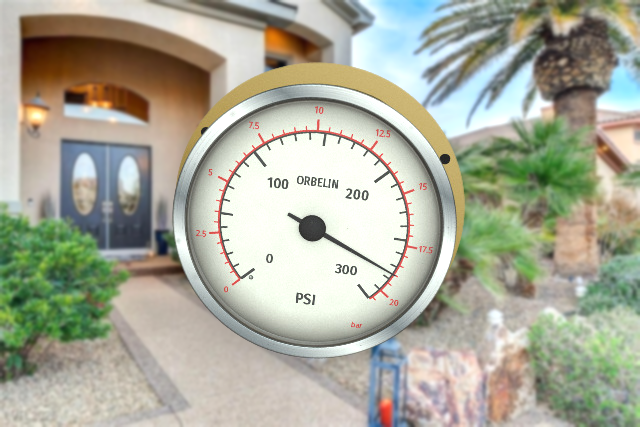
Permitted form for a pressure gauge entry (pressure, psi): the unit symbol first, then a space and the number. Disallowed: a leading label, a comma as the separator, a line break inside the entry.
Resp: psi 275
